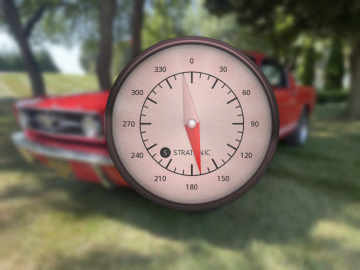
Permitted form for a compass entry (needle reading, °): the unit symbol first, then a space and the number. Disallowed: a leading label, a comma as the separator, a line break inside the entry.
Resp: ° 170
